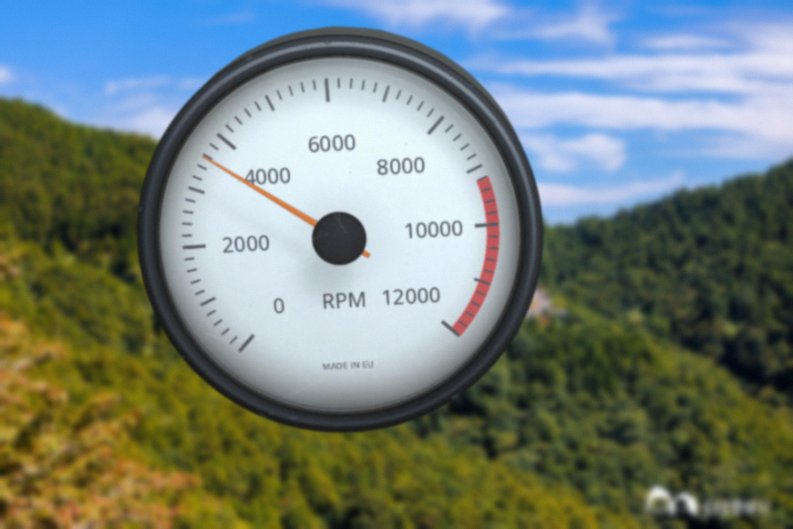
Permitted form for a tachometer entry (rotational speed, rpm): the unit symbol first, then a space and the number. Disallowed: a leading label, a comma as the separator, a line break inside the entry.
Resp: rpm 3600
